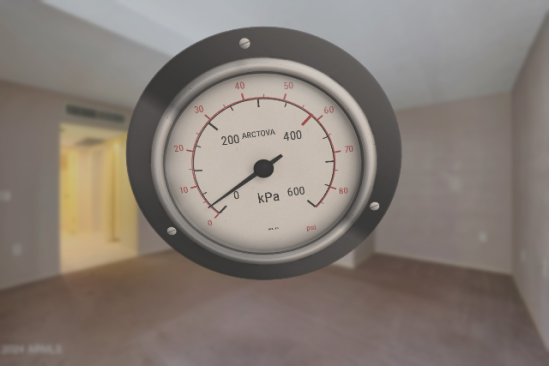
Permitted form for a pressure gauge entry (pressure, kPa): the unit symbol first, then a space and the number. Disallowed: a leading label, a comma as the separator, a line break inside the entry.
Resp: kPa 25
